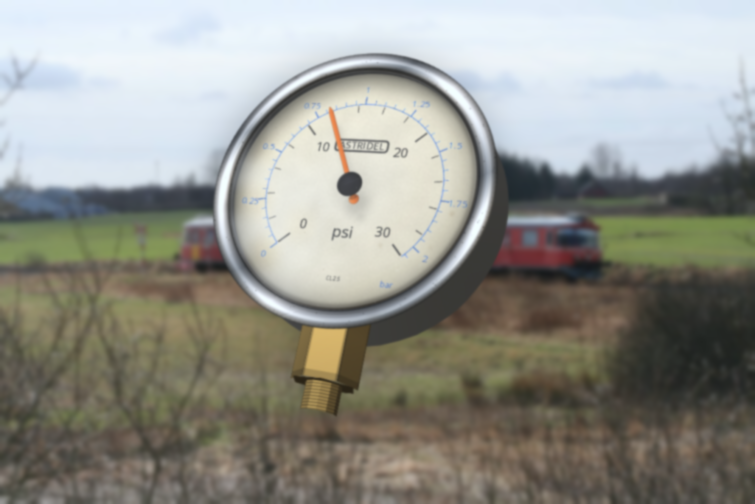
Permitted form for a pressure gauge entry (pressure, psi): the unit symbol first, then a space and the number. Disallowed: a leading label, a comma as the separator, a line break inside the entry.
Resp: psi 12
